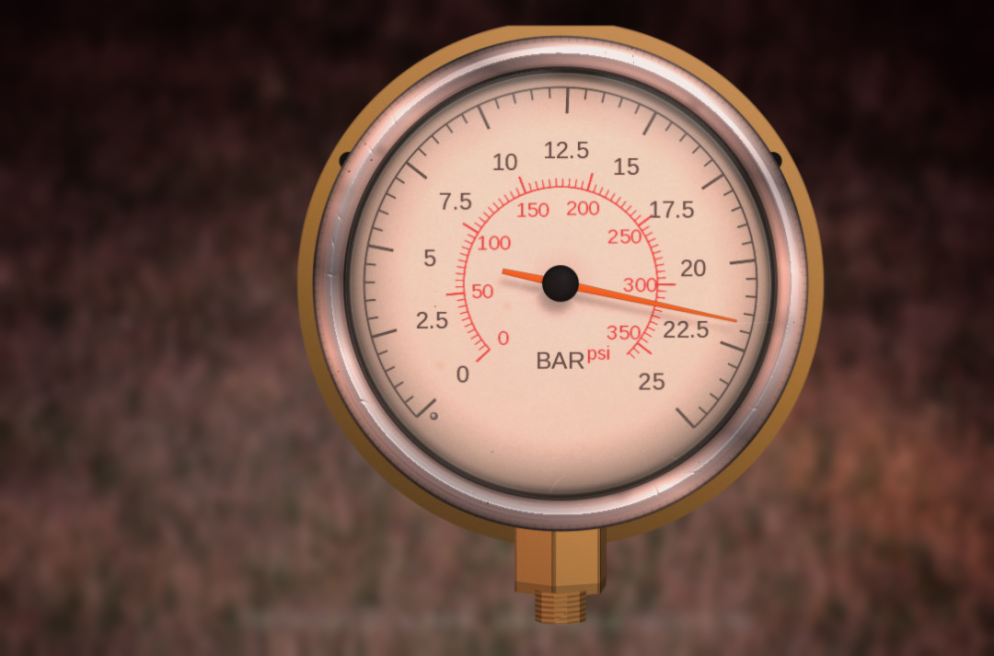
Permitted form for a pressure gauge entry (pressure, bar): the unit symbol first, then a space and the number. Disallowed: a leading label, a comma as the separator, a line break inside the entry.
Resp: bar 21.75
